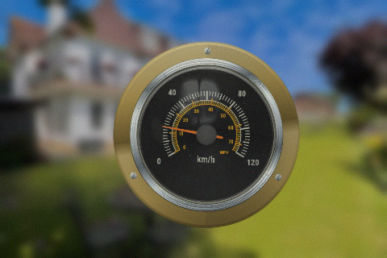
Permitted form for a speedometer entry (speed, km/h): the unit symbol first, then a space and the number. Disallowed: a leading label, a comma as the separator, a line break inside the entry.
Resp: km/h 20
